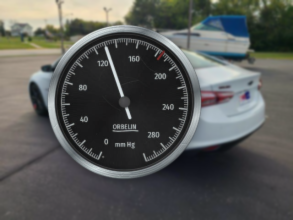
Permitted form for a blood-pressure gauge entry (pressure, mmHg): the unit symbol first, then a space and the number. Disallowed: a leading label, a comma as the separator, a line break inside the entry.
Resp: mmHg 130
